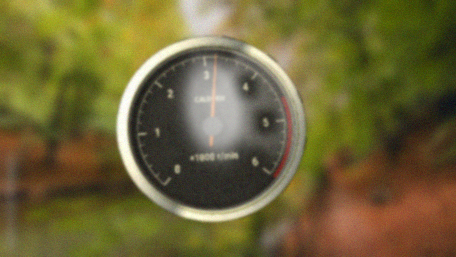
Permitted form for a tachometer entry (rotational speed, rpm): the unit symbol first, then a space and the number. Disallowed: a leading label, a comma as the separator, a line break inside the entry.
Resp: rpm 3200
